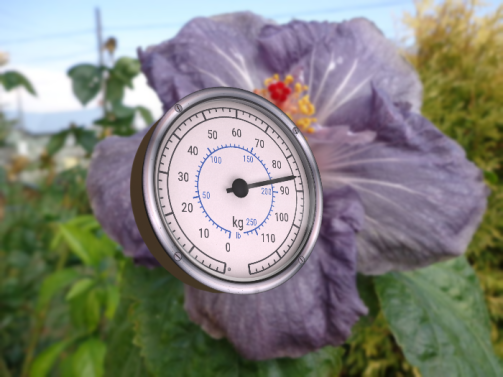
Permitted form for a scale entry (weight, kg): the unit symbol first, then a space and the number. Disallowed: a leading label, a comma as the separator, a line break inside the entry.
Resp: kg 86
